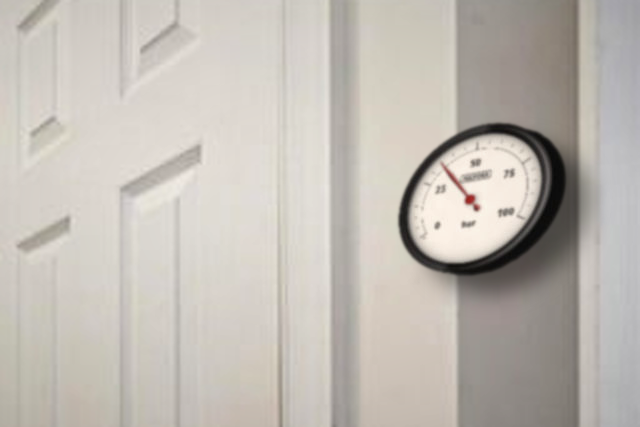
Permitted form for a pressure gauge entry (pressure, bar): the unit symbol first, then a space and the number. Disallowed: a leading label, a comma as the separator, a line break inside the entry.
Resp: bar 35
